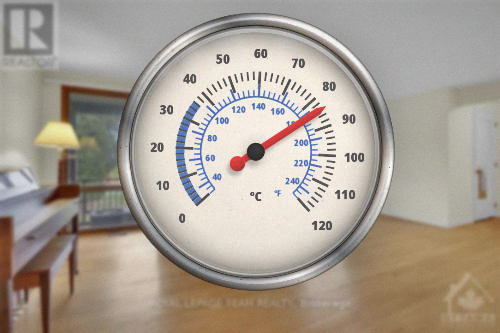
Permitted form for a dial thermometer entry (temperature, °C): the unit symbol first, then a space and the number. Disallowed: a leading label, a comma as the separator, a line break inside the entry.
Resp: °C 84
